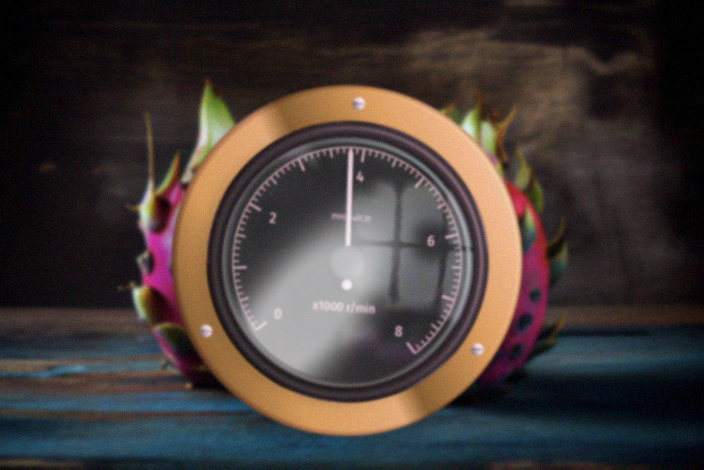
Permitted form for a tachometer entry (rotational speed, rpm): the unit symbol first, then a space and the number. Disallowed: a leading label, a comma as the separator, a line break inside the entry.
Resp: rpm 3800
